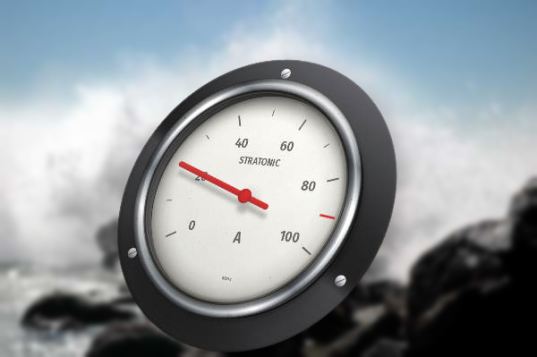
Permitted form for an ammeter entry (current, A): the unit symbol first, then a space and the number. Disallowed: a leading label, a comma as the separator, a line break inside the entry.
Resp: A 20
